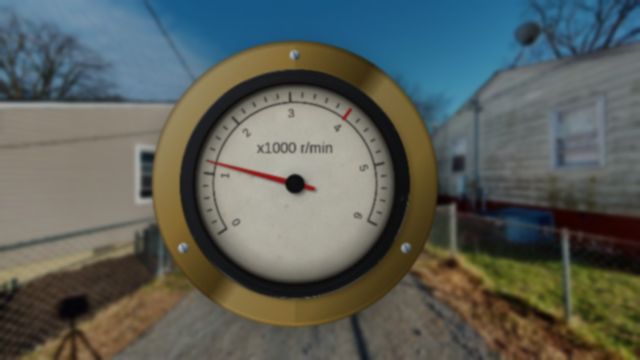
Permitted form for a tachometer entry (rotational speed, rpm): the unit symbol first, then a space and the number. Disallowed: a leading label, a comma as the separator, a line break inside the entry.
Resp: rpm 1200
